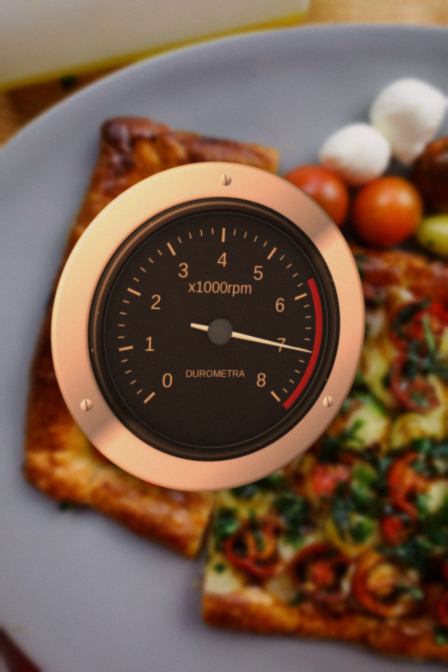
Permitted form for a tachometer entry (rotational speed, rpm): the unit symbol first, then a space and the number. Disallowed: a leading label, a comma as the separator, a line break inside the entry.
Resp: rpm 7000
